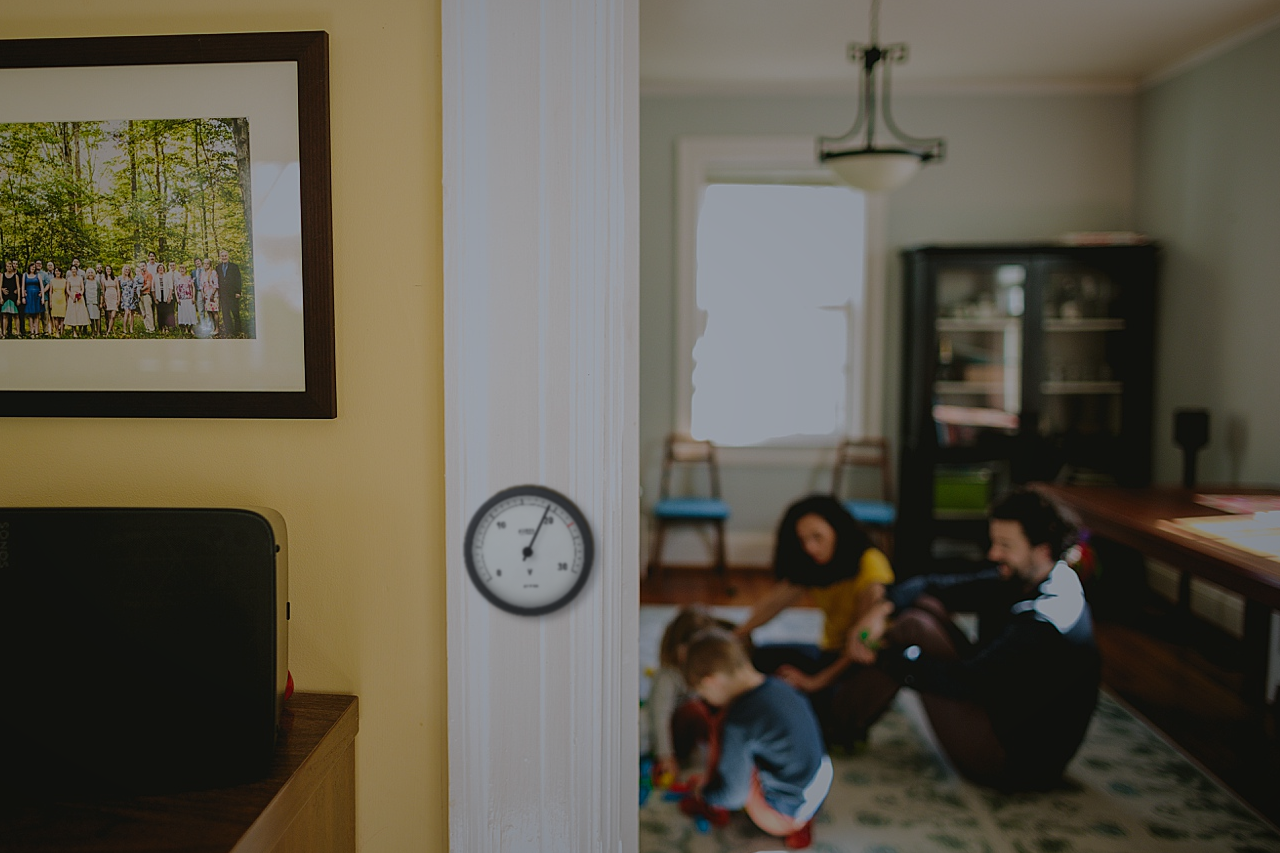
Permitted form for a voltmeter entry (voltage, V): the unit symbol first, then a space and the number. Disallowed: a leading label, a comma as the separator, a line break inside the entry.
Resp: V 19
